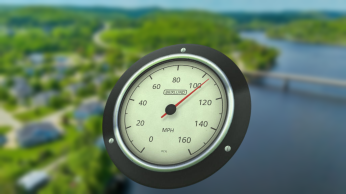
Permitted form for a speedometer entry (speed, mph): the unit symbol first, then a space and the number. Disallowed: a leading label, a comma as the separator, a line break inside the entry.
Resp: mph 105
